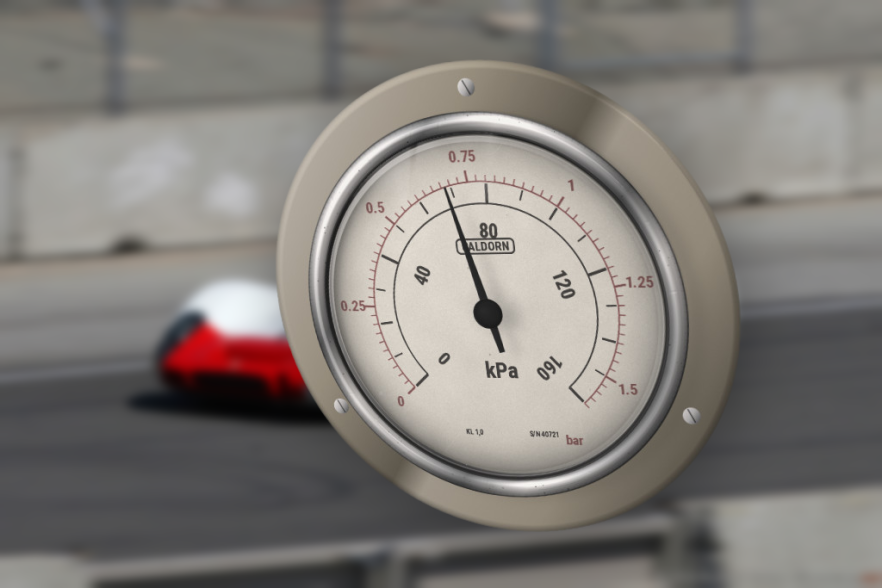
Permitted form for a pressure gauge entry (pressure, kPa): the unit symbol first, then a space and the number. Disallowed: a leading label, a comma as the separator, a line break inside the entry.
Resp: kPa 70
